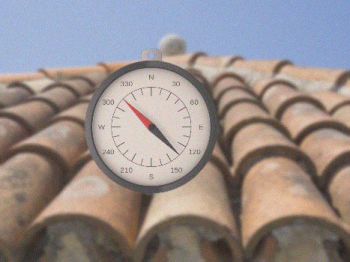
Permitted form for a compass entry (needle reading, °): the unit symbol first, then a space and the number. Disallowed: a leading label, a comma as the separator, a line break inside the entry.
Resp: ° 315
